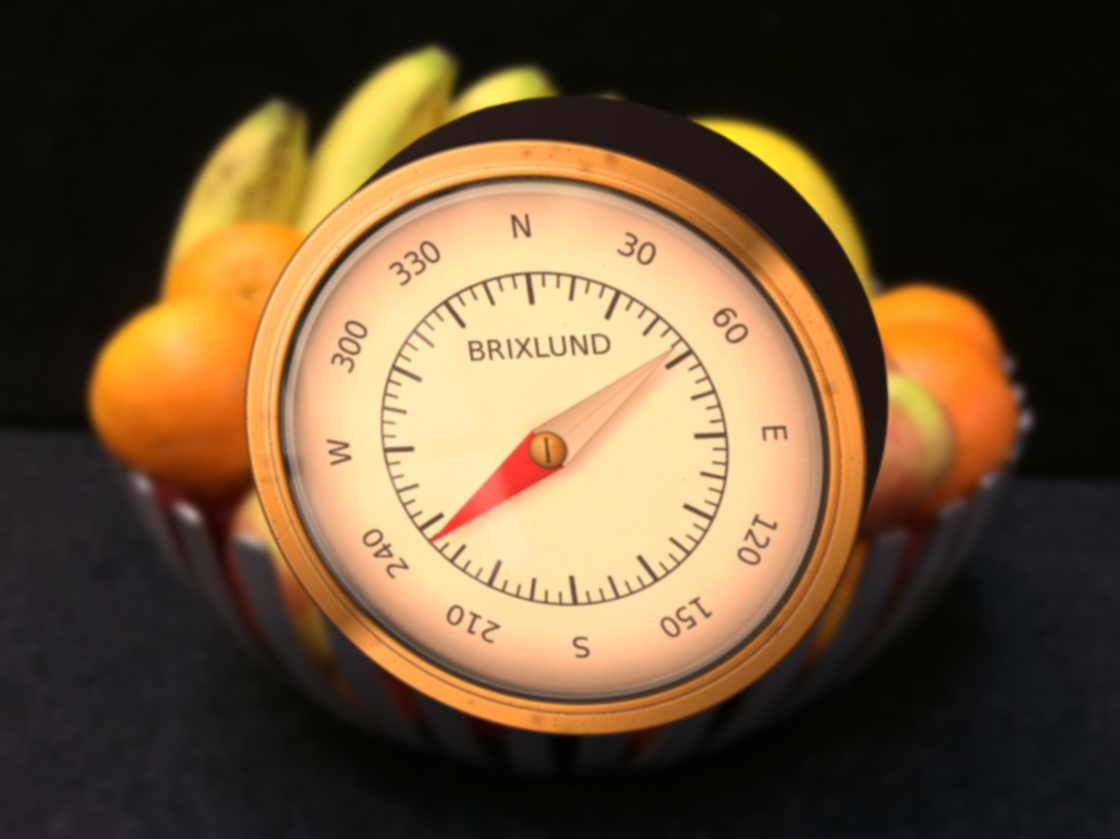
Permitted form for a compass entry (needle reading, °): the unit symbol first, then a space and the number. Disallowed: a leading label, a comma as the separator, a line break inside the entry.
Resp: ° 235
